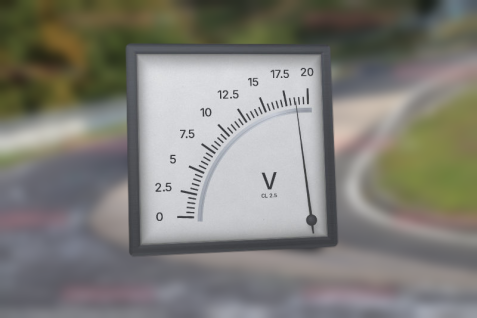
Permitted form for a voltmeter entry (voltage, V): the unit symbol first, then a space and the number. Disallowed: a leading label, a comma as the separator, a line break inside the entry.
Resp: V 18.5
